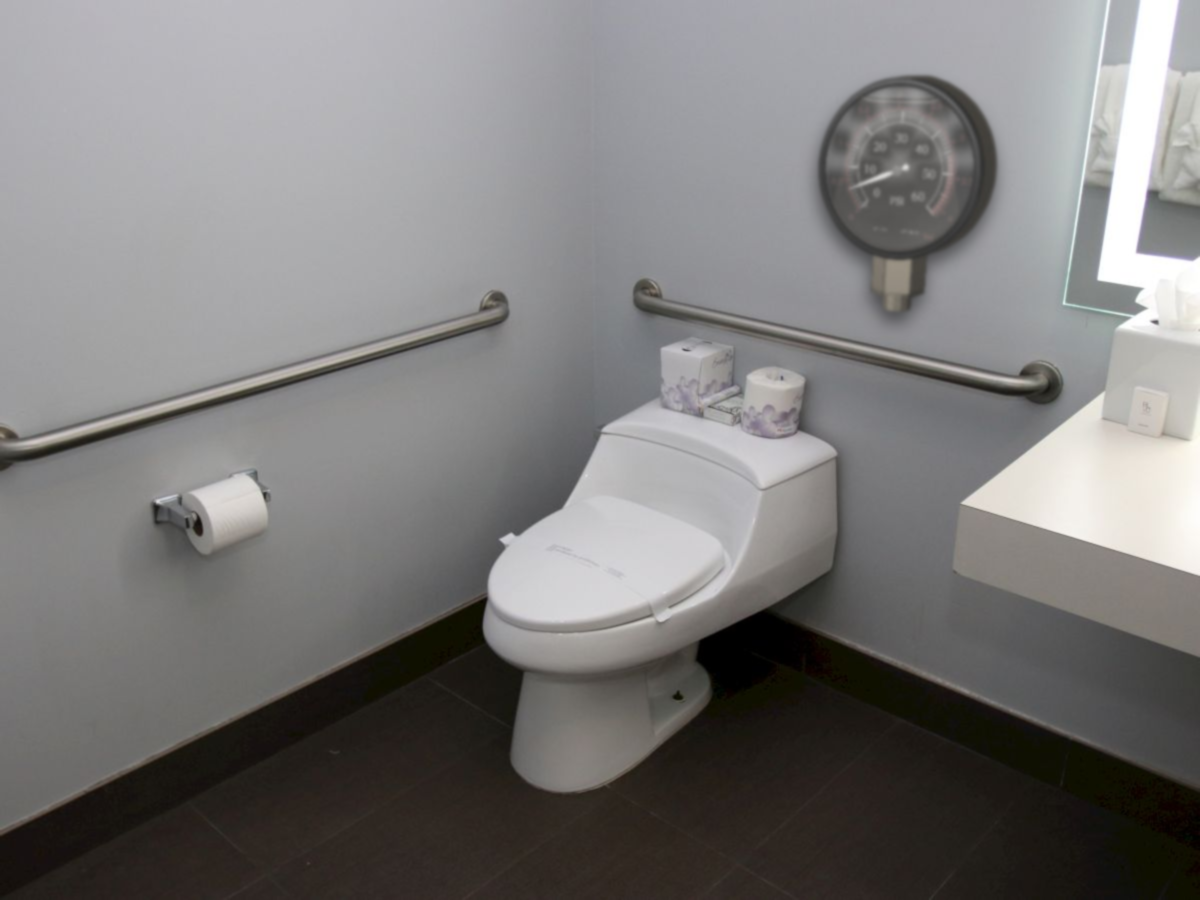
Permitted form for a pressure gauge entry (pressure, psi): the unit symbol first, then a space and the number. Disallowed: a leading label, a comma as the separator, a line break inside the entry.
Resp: psi 5
